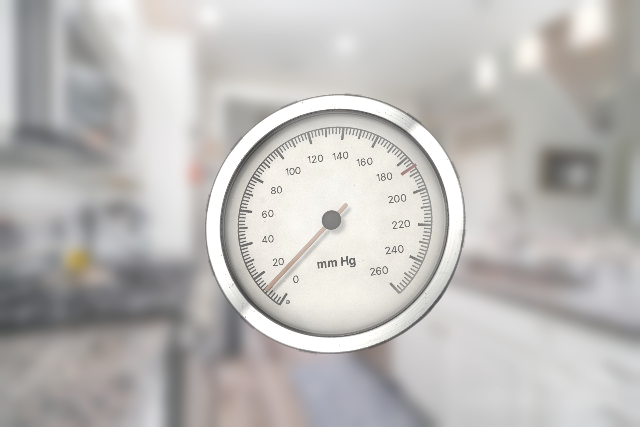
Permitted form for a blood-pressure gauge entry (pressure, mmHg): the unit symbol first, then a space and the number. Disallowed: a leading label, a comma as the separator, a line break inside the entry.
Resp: mmHg 10
